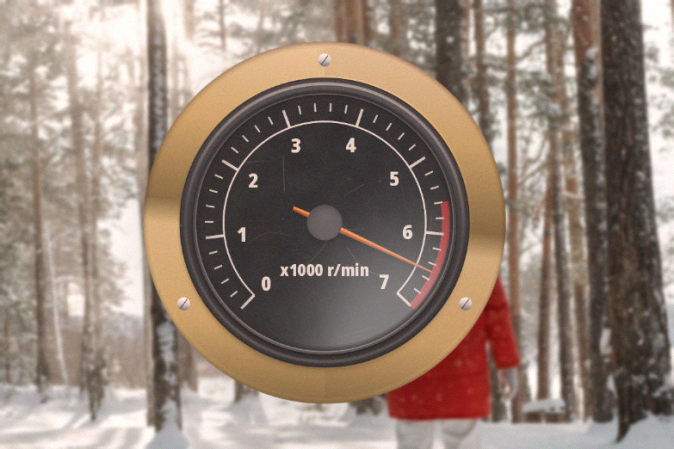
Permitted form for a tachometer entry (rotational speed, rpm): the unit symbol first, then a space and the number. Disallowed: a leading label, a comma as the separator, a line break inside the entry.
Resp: rpm 6500
